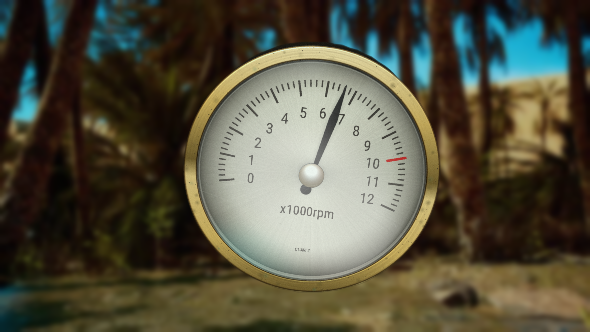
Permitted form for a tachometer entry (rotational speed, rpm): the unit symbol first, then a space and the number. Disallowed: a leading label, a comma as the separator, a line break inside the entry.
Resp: rpm 6600
